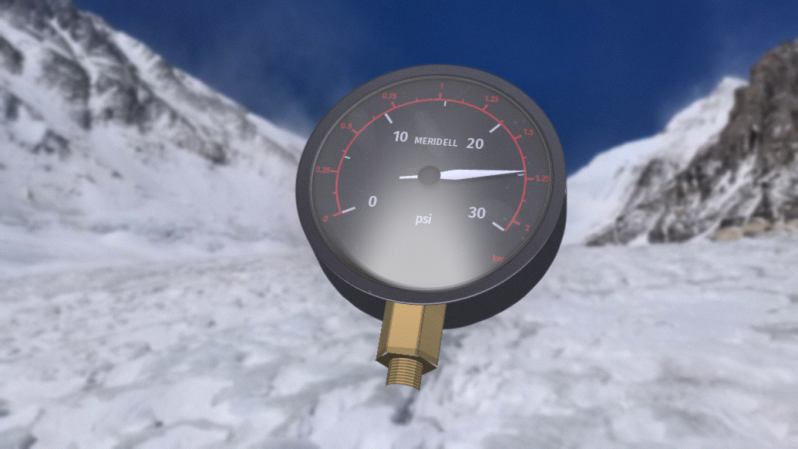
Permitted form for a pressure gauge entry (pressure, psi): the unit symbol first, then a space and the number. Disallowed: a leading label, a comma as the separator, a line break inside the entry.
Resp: psi 25
